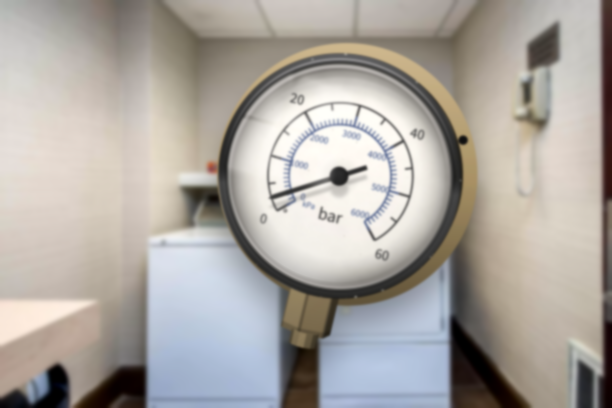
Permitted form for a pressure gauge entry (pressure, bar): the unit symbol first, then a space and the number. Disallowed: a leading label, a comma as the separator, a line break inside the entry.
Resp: bar 2.5
